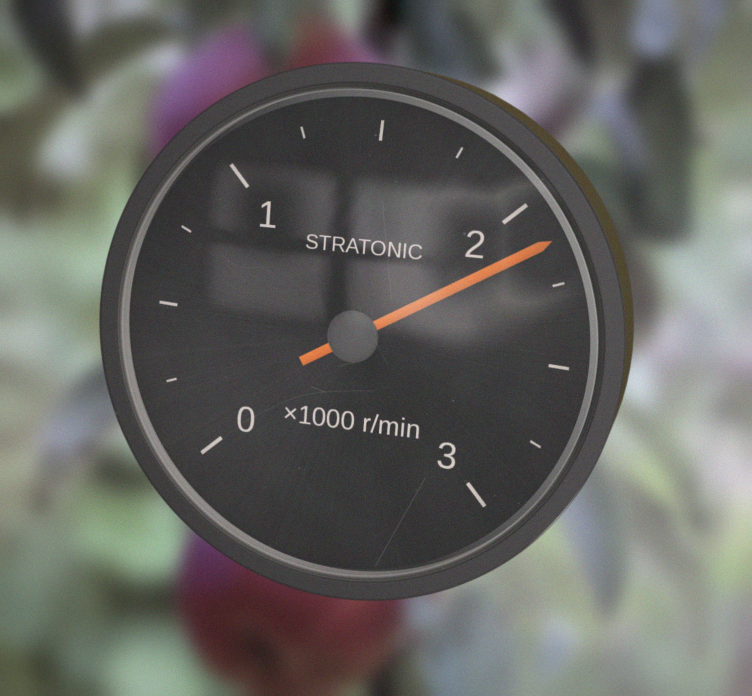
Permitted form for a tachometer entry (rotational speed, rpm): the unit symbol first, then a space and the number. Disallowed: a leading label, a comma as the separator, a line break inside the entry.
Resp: rpm 2125
